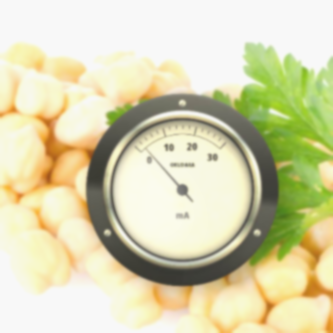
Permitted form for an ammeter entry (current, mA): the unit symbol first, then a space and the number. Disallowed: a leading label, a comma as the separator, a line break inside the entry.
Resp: mA 2
